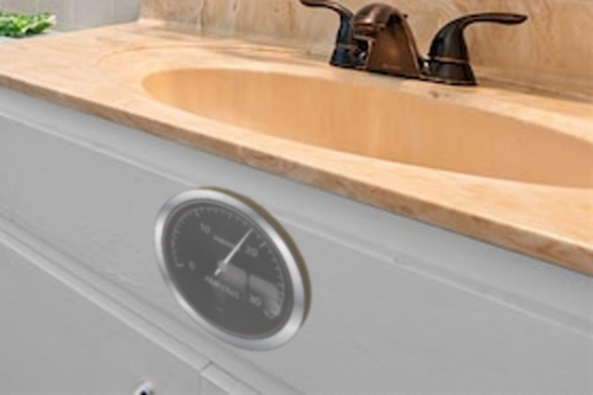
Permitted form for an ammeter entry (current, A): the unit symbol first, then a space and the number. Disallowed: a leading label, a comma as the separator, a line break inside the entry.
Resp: A 18
